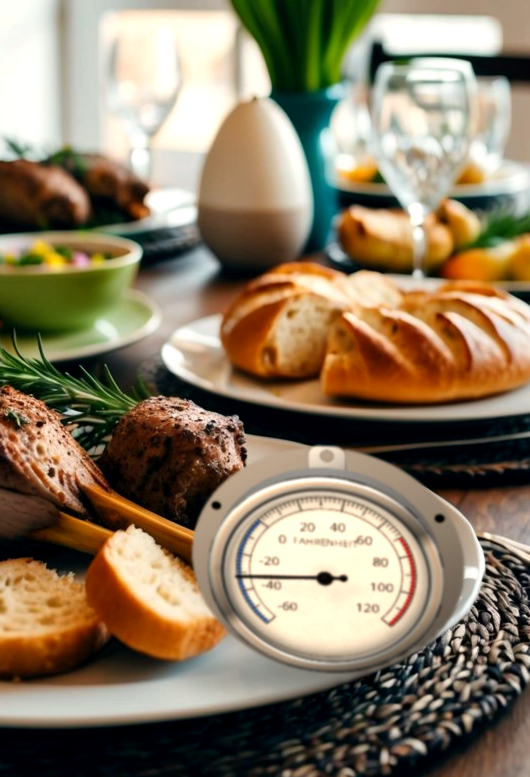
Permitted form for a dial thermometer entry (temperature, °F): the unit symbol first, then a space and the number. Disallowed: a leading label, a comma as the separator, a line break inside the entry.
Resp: °F -30
